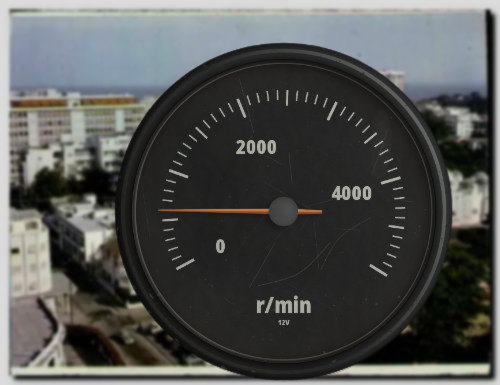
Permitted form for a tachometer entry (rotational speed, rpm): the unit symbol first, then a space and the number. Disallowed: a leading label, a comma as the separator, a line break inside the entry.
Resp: rpm 600
